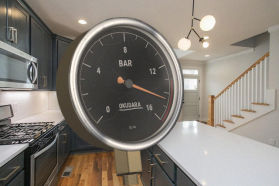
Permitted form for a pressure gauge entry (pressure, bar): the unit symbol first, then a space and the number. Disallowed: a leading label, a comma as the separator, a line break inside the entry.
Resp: bar 14.5
